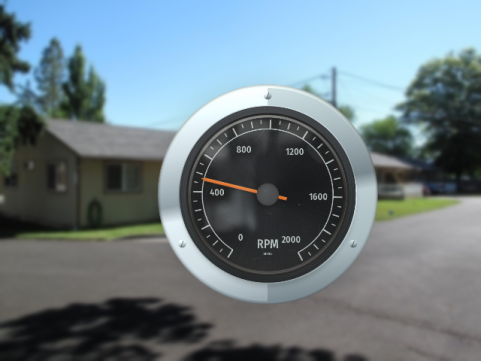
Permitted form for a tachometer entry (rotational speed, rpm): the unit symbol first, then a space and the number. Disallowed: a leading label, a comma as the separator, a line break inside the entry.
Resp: rpm 475
